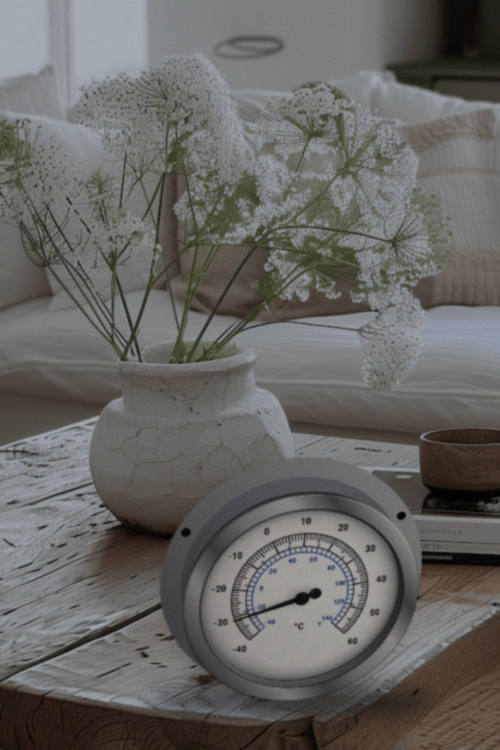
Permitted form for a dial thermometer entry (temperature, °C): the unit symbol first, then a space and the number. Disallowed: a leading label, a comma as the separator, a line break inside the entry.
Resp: °C -30
